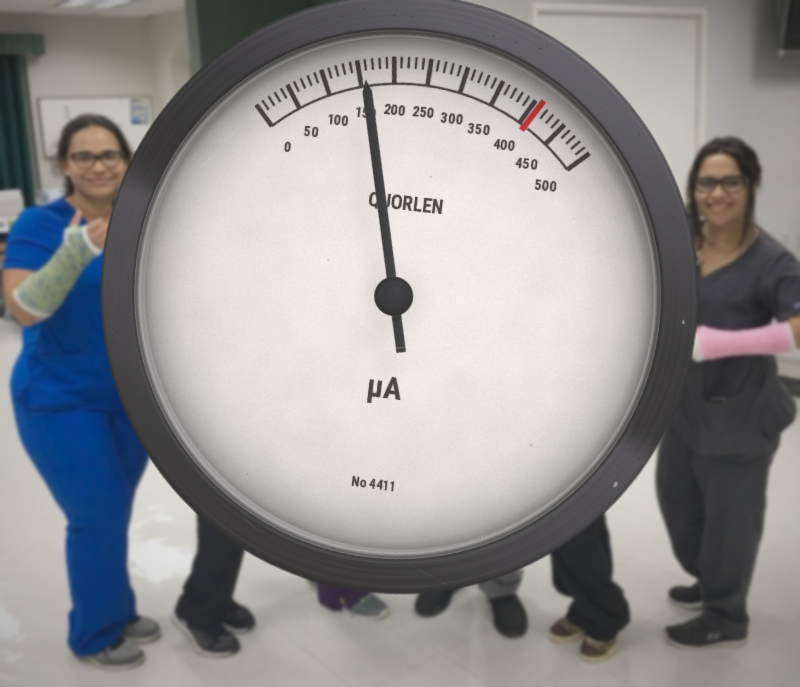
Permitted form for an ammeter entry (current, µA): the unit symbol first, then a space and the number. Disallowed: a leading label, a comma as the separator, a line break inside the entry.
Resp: µA 160
